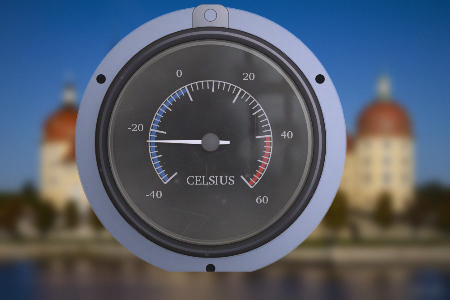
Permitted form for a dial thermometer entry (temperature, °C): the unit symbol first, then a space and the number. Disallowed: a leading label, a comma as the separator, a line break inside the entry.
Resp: °C -24
